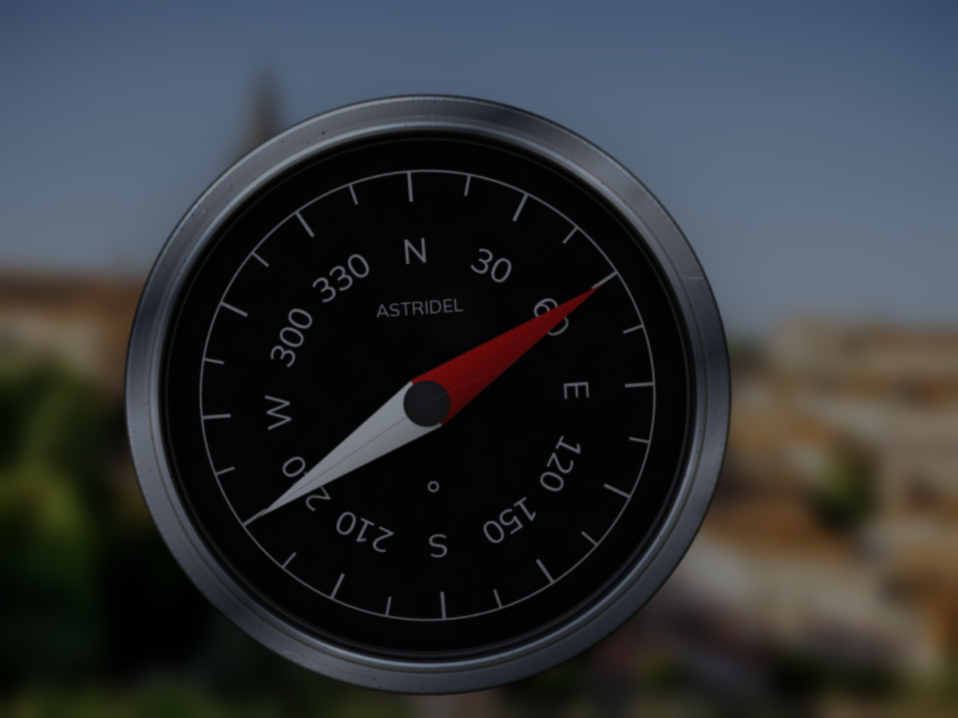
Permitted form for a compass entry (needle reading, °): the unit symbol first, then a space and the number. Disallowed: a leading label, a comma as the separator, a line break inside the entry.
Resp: ° 60
